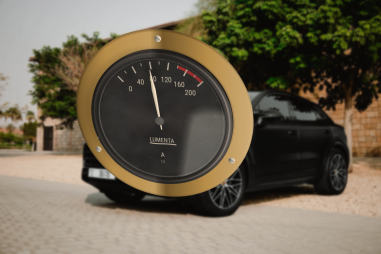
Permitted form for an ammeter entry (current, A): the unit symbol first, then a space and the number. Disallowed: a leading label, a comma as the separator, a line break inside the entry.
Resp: A 80
